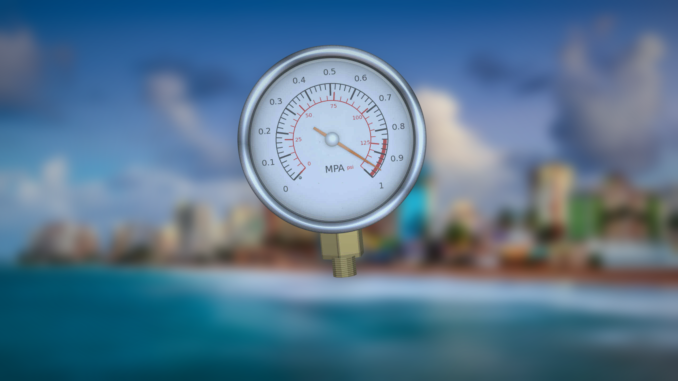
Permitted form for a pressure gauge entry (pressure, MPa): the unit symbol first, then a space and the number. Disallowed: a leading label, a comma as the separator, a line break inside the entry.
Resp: MPa 0.96
